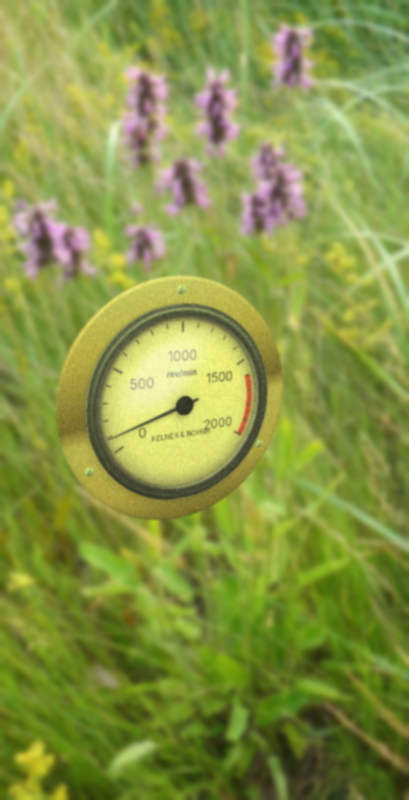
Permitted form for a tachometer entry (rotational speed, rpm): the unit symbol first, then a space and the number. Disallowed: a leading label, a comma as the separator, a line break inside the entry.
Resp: rpm 100
